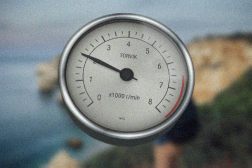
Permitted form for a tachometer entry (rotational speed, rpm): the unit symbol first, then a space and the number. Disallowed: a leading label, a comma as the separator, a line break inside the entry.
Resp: rpm 2000
